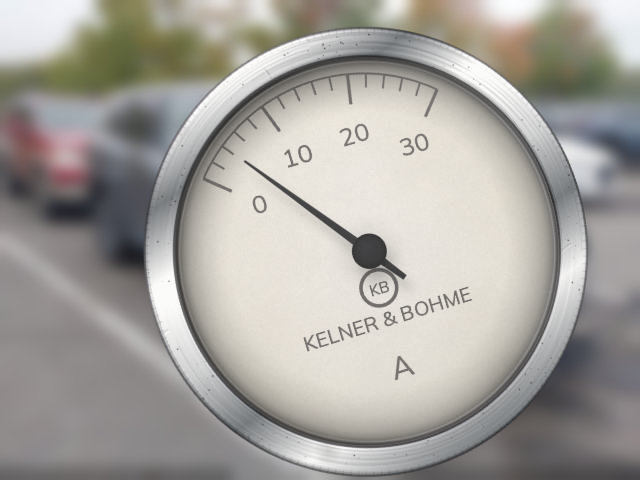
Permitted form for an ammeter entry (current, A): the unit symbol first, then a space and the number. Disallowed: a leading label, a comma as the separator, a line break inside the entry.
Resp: A 4
